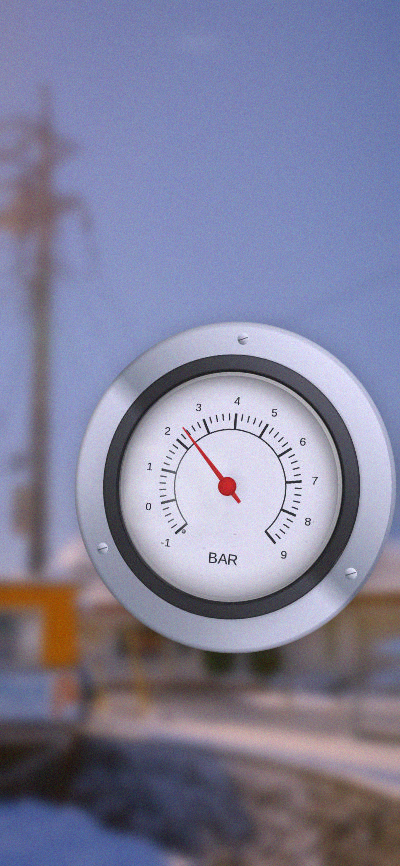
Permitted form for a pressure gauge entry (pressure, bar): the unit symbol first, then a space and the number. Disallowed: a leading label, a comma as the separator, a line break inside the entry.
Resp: bar 2.4
